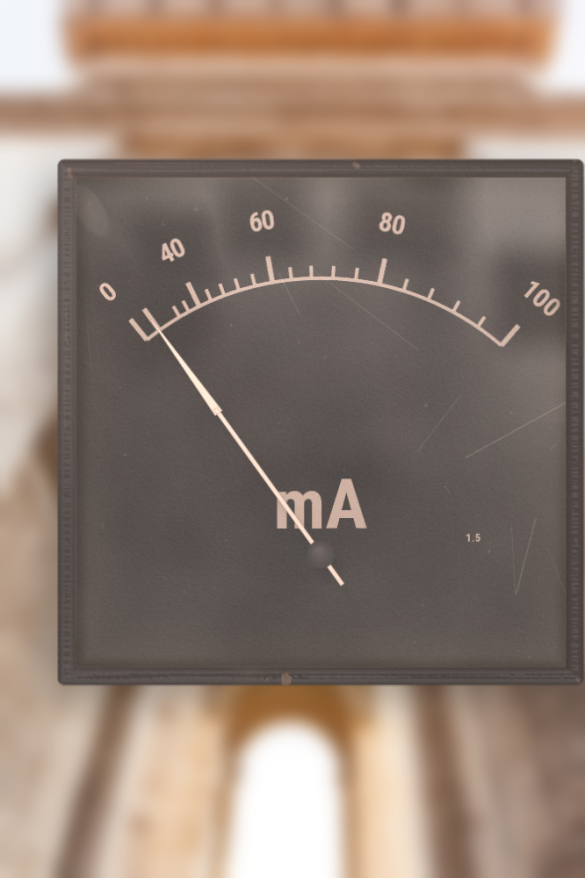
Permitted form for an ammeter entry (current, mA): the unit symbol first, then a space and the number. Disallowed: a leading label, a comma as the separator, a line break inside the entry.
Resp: mA 20
